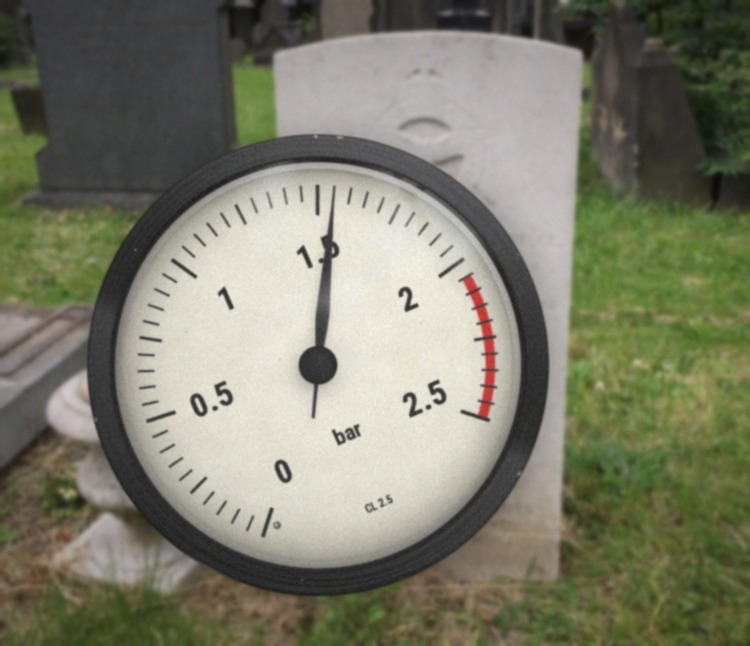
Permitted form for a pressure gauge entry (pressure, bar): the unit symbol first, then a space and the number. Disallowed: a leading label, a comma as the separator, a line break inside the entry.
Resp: bar 1.55
